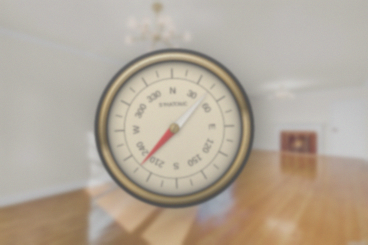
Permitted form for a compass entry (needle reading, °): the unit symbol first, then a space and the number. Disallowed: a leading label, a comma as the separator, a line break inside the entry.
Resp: ° 225
